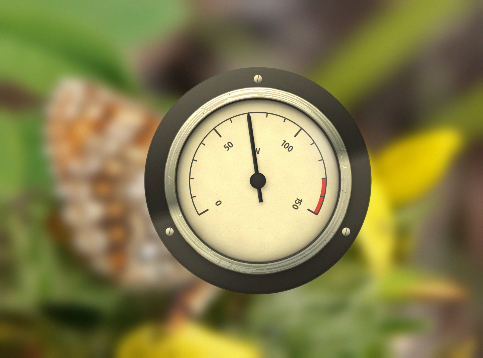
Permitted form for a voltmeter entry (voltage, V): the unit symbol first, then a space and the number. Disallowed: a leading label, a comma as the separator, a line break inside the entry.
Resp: V 70
